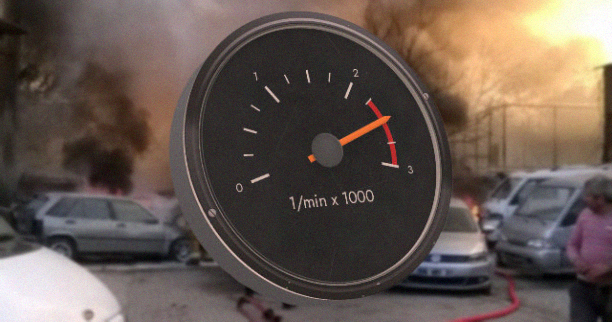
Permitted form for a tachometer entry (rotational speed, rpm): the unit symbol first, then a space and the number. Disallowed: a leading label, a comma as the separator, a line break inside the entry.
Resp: rpm 2500
